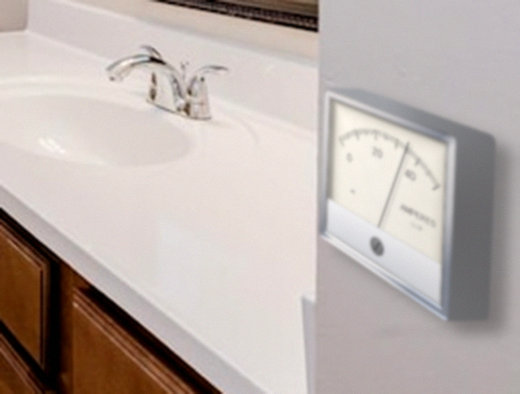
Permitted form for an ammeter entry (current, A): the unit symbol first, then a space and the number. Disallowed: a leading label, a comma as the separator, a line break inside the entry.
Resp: A 35
